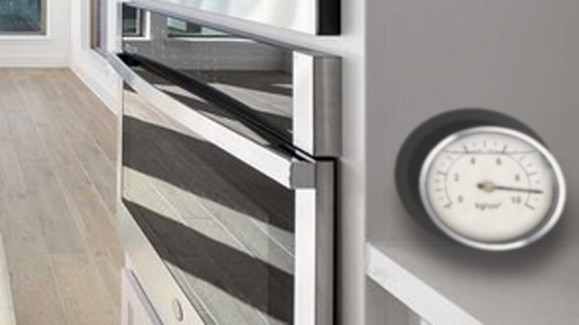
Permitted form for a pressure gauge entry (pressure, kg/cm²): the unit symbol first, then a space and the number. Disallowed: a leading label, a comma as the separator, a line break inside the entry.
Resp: kg/cm² 9
